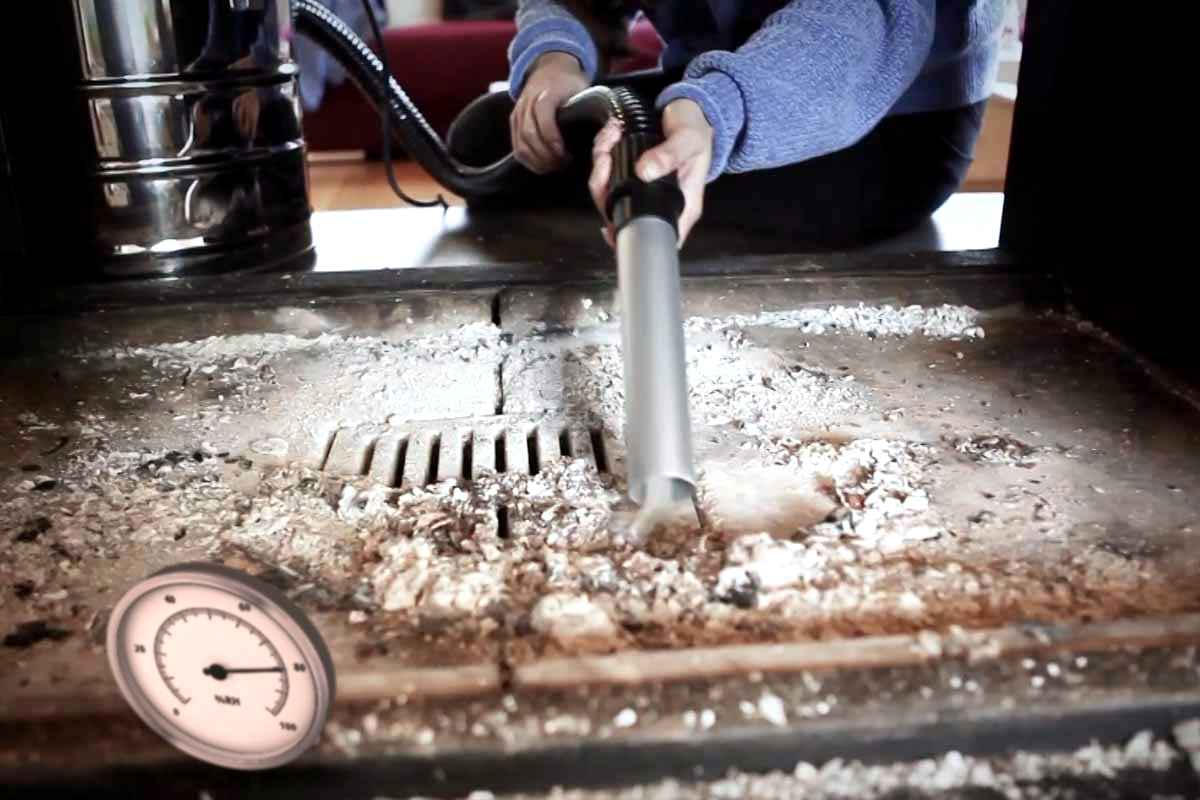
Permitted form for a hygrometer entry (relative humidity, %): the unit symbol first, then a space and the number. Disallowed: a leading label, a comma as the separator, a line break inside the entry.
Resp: % 80
